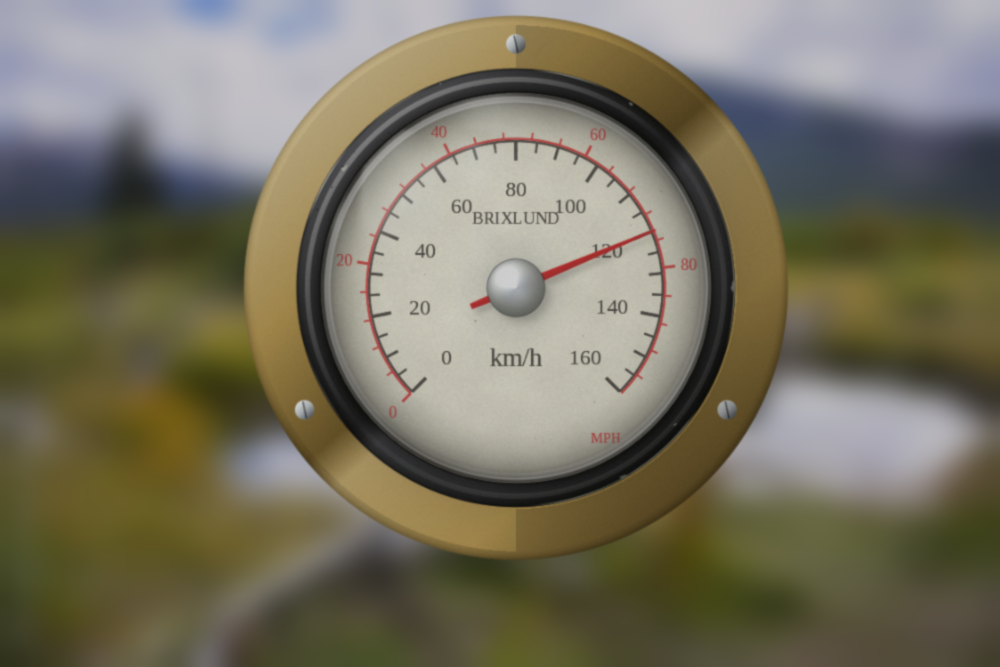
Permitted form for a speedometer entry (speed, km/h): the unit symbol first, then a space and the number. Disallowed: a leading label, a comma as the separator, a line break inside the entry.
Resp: km/h 120
